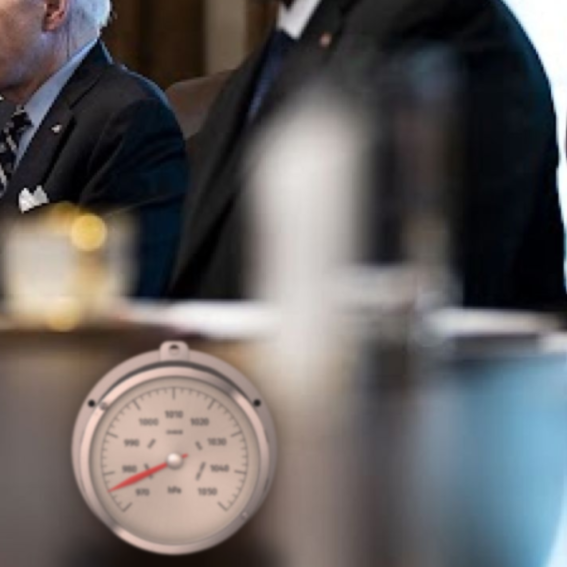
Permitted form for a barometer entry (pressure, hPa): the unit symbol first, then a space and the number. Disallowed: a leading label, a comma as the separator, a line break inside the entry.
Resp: hPa 976
